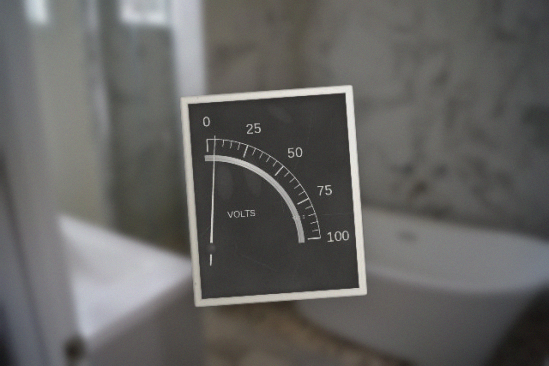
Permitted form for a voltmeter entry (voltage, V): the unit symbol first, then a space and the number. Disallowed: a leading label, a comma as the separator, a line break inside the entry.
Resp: V 5
